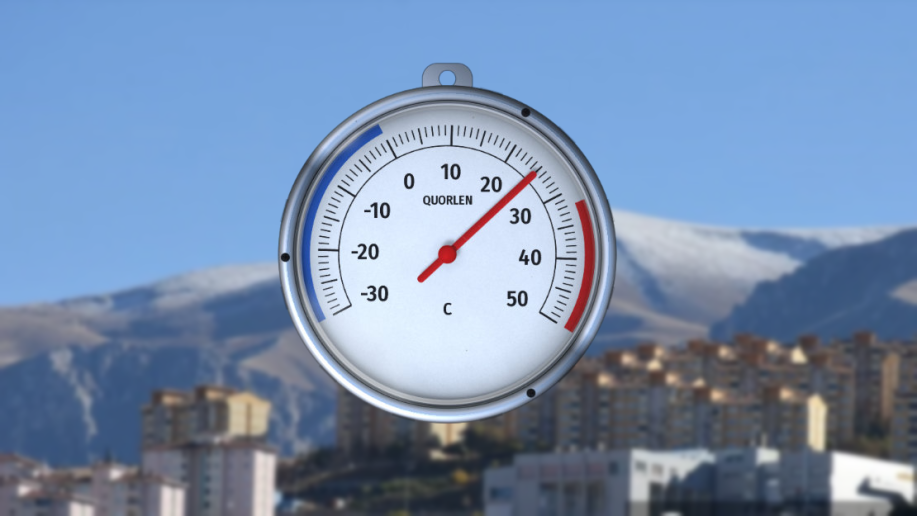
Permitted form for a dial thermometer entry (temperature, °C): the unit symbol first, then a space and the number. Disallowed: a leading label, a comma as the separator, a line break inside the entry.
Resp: °C 25
